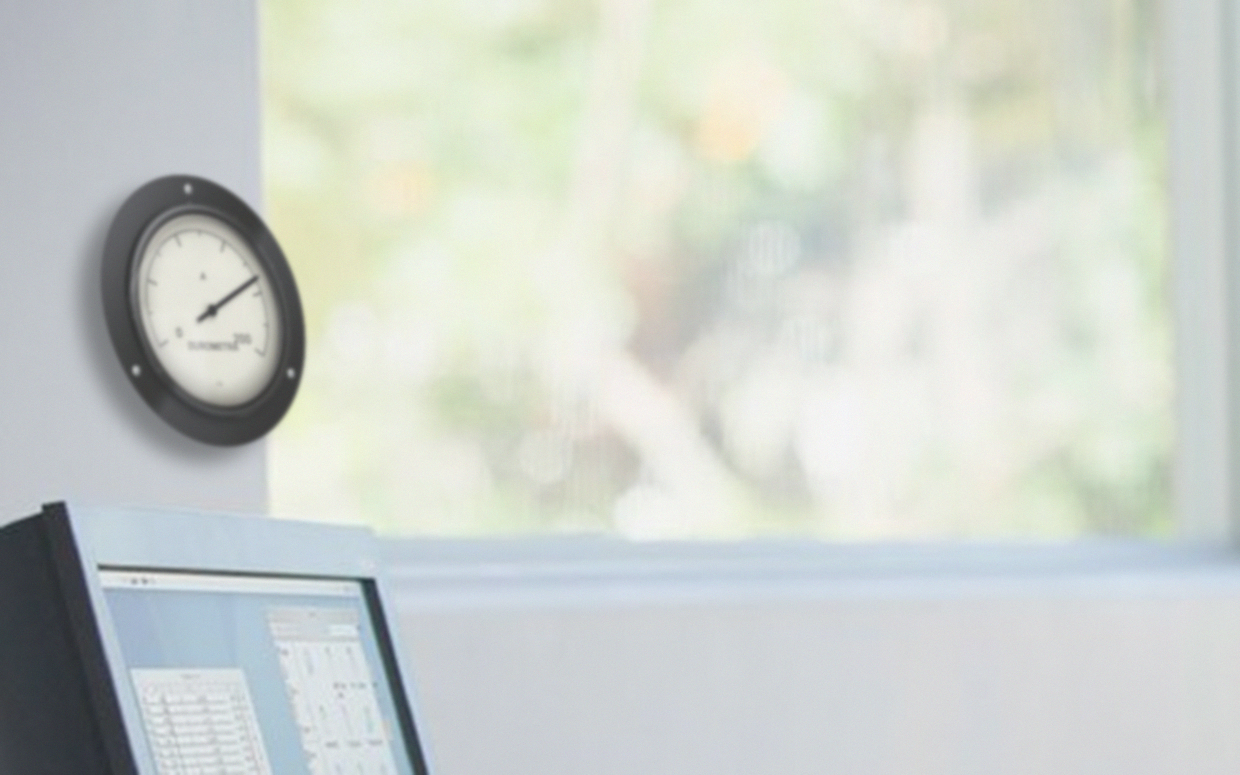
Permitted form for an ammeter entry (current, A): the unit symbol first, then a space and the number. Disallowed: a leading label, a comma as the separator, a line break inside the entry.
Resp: A 150
